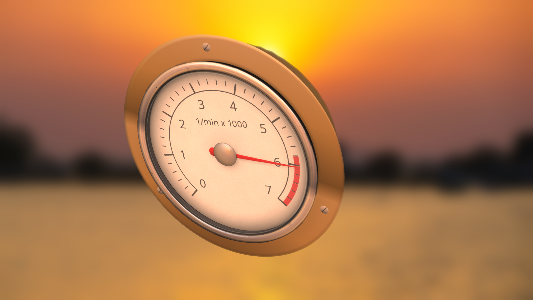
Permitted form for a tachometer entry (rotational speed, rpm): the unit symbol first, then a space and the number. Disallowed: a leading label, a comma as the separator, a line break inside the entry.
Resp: rpm 6000
